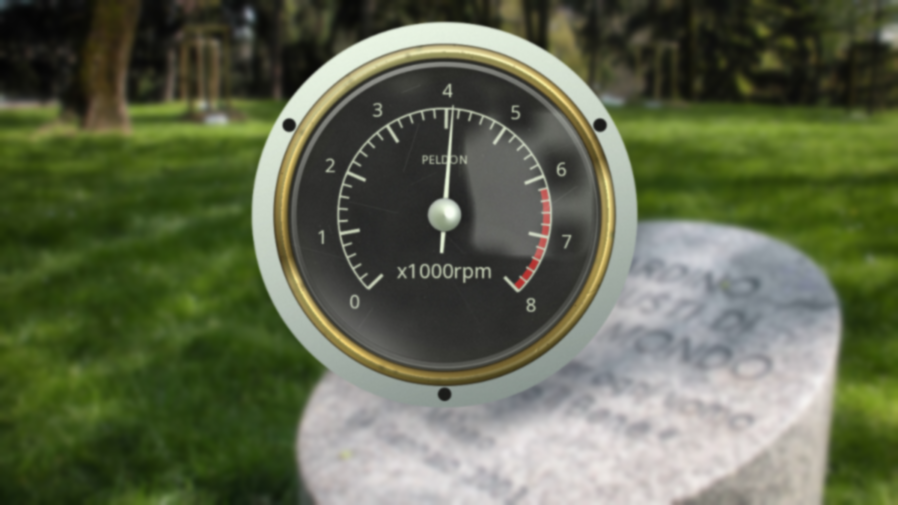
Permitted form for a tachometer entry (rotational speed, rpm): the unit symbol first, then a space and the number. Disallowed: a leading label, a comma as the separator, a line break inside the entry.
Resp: rpm 4100
